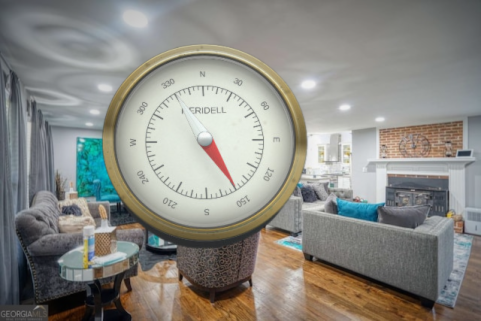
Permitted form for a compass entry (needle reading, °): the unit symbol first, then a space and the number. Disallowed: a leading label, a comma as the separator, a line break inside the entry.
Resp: ° 150
